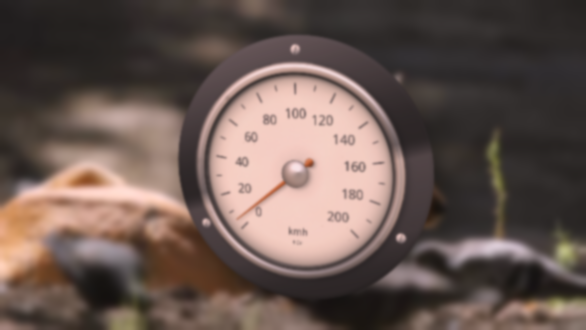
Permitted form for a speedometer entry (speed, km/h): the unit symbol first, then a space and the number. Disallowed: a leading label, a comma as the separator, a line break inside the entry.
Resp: km/h 5
